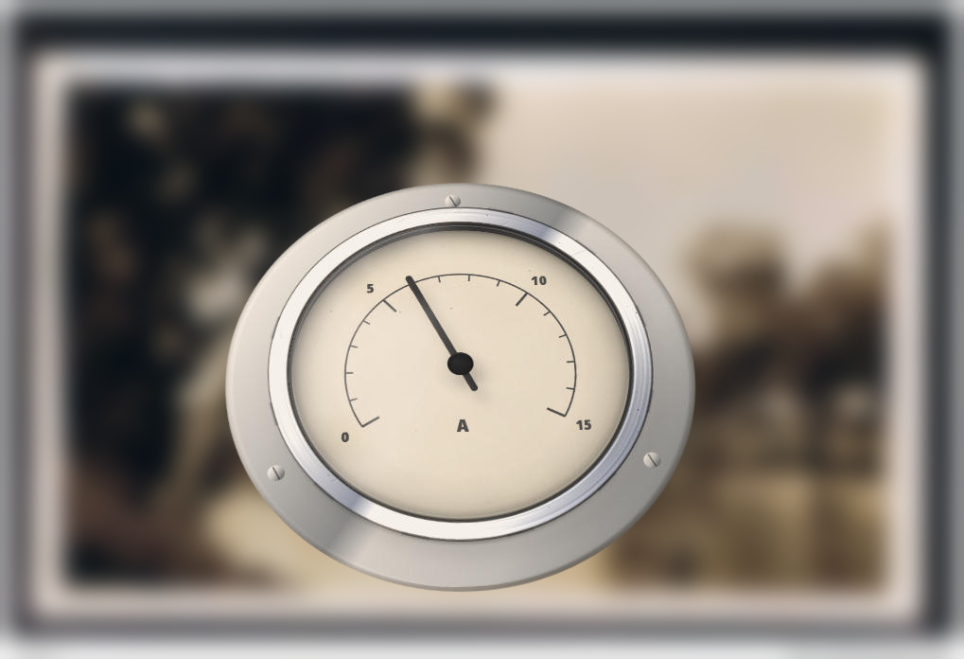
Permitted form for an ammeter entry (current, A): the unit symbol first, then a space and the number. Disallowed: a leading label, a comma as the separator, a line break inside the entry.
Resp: A 6
